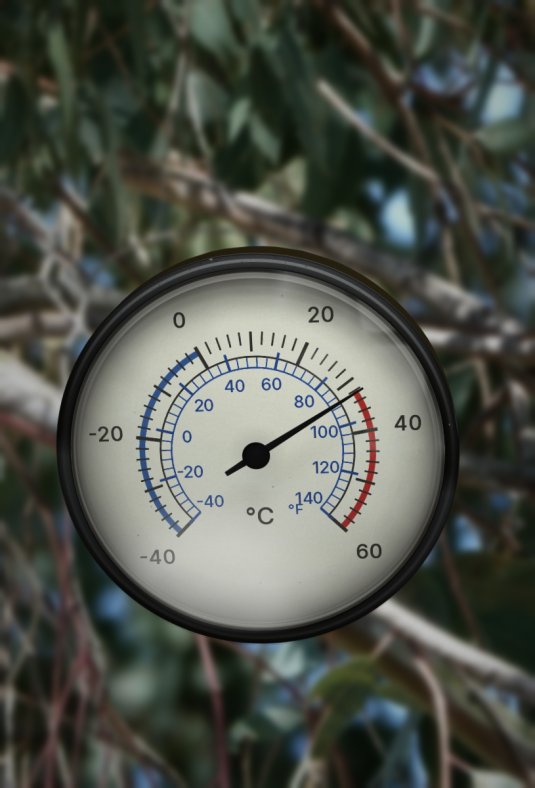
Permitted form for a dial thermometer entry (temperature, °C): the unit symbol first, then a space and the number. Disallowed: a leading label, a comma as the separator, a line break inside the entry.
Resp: °C 32
